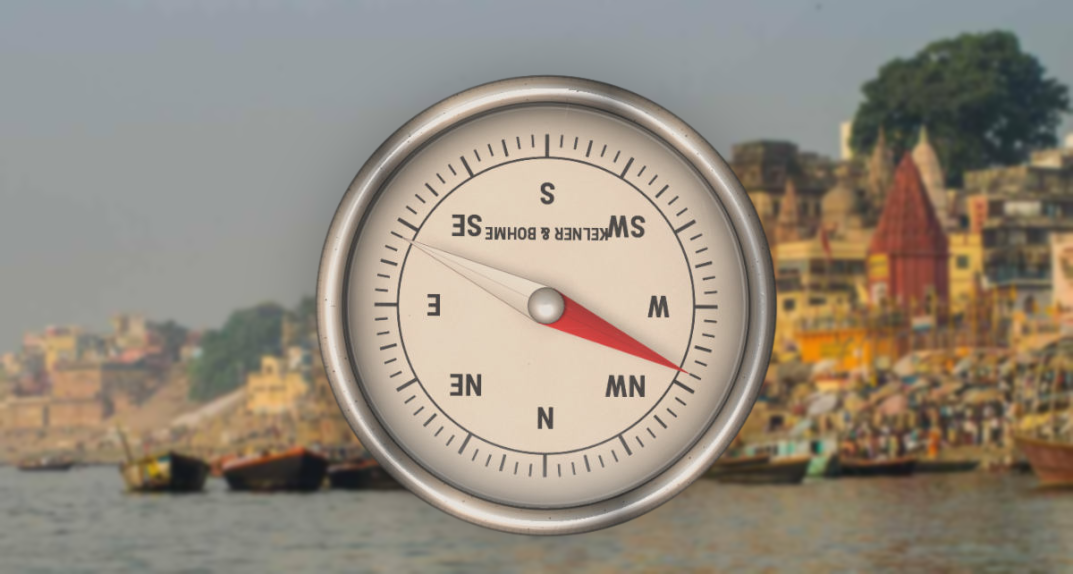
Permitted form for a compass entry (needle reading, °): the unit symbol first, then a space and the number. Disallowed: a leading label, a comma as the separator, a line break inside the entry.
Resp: ° 295
